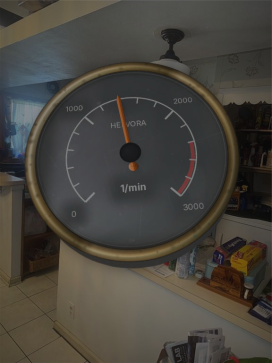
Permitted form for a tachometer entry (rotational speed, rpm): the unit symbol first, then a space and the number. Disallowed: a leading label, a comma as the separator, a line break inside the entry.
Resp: rpm 1400
